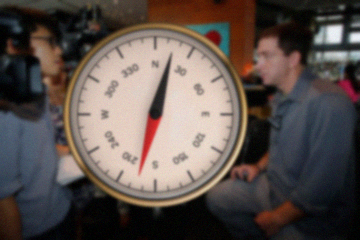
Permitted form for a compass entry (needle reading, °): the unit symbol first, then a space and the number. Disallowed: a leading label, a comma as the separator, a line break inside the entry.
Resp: ° 195
